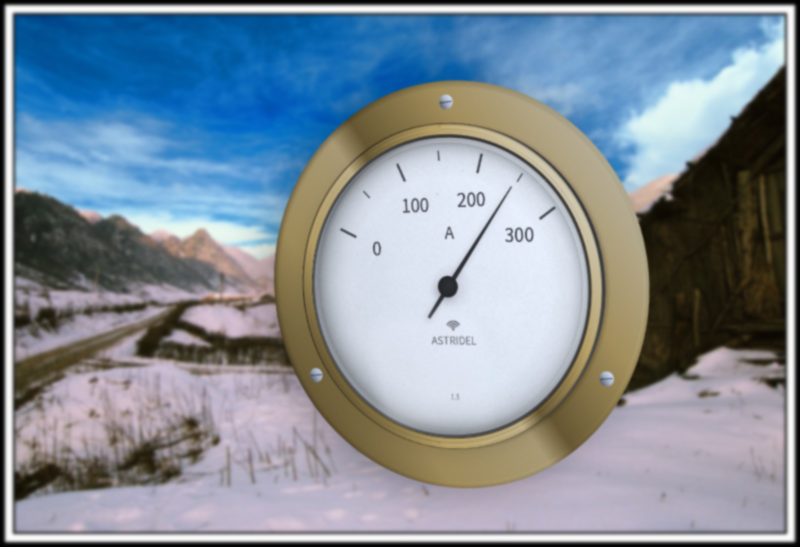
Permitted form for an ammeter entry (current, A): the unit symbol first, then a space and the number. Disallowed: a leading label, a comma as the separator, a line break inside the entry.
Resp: A 250
